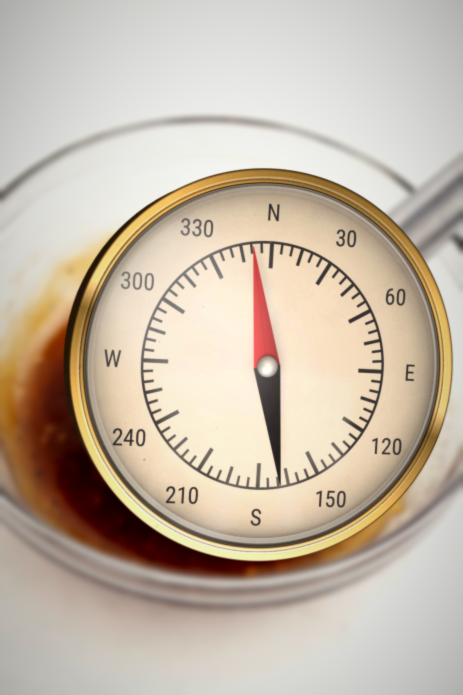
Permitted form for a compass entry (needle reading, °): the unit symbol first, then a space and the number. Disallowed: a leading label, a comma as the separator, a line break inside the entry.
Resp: ° 350
